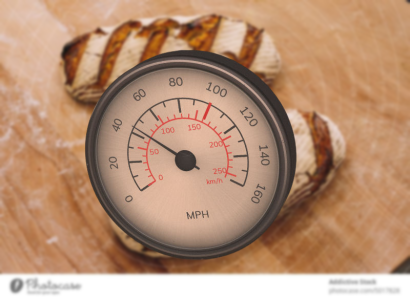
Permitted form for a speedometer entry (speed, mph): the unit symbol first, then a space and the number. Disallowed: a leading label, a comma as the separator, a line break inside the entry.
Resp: mph 45
